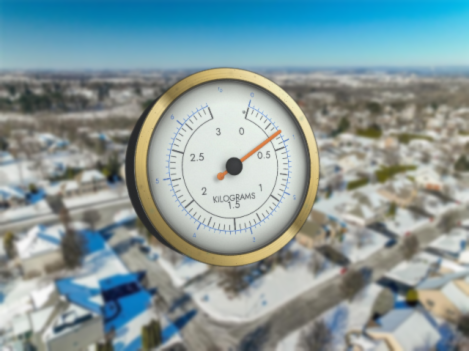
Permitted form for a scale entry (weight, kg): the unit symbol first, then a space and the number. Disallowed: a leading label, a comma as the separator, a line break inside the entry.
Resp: kg 0.35
